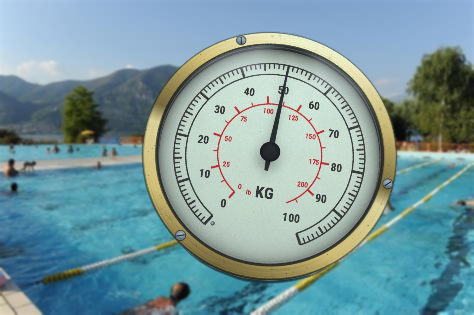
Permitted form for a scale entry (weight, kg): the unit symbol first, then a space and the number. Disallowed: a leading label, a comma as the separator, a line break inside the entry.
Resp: kg 50
